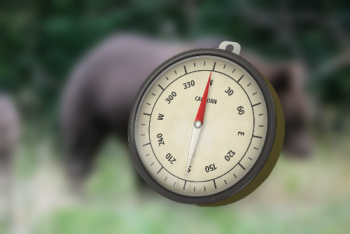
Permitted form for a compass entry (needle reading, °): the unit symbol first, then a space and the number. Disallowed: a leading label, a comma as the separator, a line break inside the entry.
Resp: ° 0
